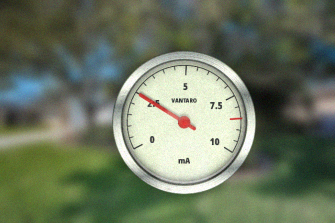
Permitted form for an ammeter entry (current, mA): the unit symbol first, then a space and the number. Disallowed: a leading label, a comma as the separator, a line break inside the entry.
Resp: mA 2.5
